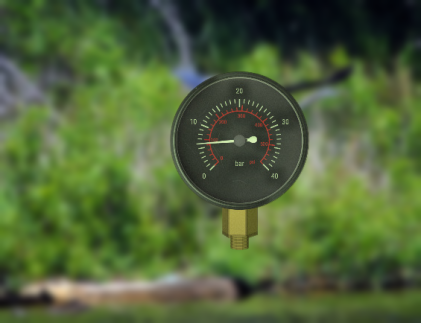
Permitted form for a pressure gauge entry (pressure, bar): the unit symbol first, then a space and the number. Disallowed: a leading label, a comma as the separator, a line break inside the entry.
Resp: bar 6
